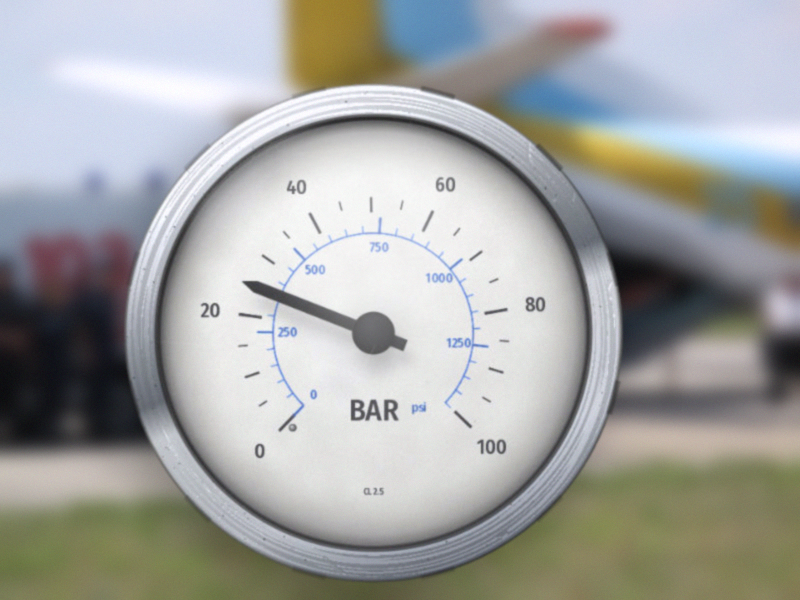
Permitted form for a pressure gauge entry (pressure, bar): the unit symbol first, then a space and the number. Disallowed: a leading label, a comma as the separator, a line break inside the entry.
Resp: bar 25
